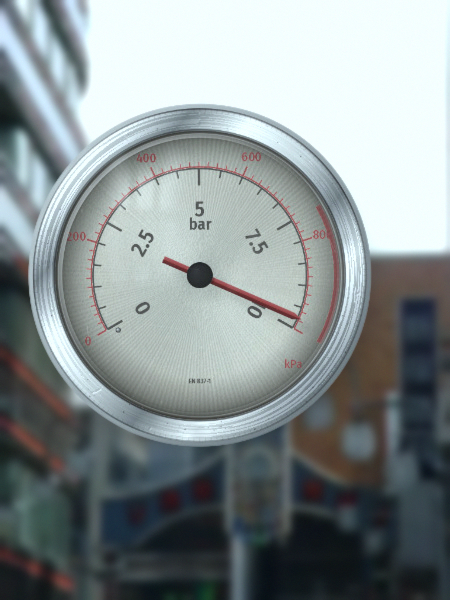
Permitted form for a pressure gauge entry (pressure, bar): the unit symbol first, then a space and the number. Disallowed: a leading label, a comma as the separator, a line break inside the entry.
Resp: bar 9.75
